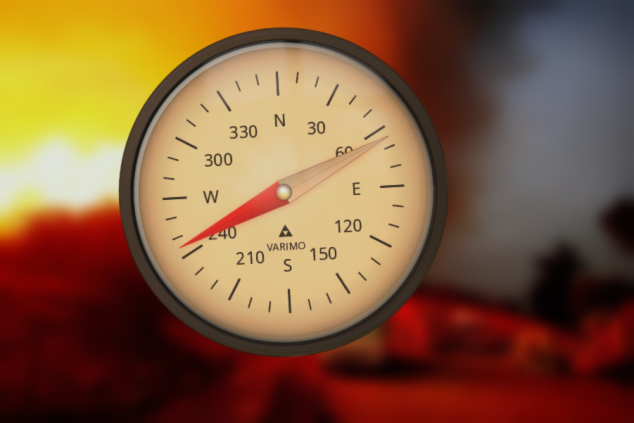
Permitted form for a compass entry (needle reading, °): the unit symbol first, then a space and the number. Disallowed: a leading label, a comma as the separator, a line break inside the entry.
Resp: ° 245
